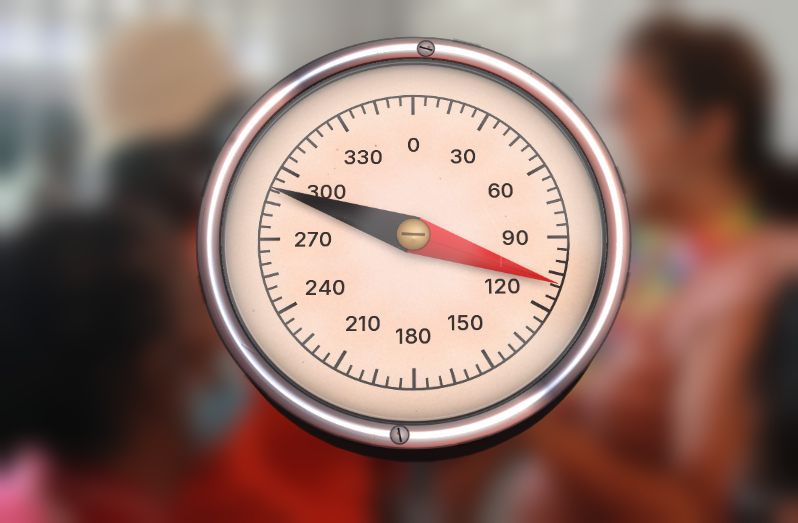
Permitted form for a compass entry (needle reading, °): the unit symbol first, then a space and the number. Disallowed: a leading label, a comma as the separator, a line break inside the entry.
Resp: ° 110
